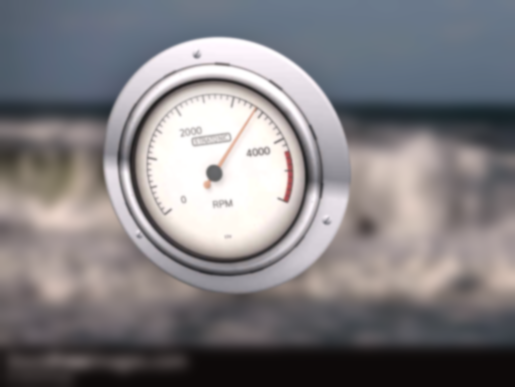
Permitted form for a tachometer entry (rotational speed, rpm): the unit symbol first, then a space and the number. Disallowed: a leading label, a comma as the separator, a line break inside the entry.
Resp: rpm 3400
